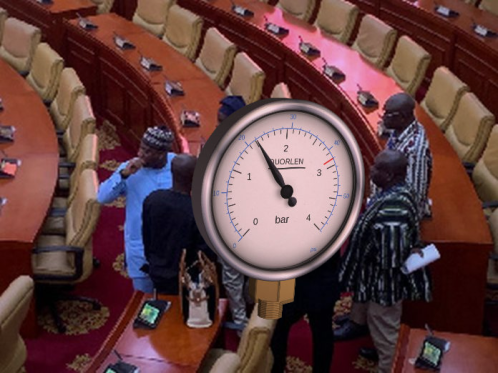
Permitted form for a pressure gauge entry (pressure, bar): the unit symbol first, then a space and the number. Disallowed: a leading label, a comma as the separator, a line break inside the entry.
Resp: bar 1.5
